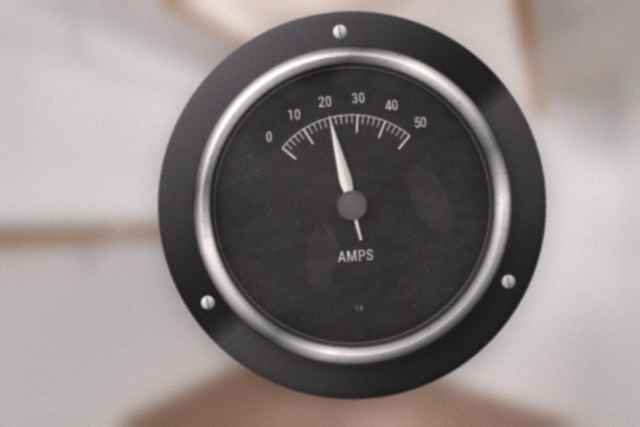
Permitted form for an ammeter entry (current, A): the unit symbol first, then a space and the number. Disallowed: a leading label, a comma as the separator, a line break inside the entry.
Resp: A 20
